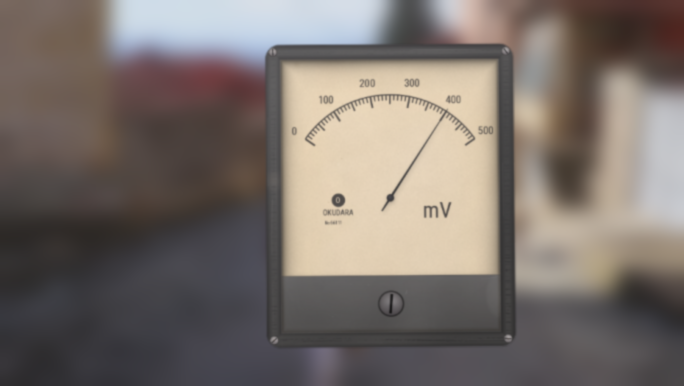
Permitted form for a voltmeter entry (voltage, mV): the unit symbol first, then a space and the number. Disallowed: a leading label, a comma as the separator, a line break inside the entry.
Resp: mV 400
